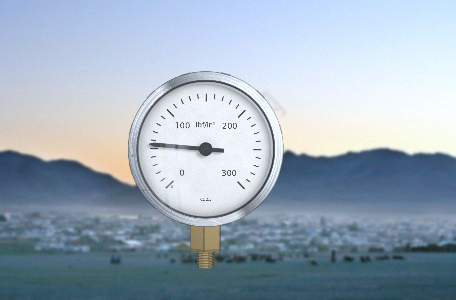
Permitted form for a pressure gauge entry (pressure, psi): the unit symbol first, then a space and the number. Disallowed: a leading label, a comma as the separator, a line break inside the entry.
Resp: psi 55
